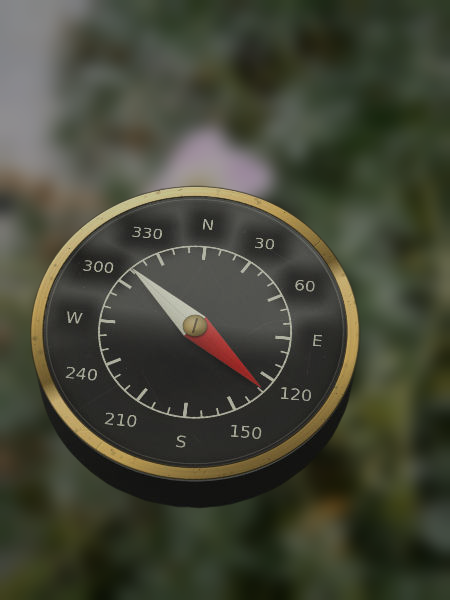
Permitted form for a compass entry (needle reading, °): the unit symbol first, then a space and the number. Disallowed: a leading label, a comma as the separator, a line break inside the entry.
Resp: ° 130
